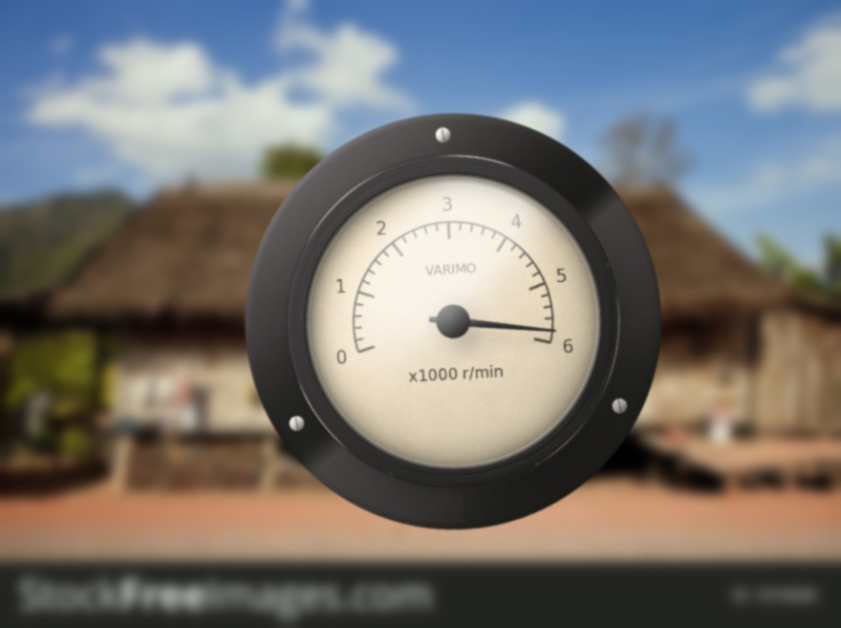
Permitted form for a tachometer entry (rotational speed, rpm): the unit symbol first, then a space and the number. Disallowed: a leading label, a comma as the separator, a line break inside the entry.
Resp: rpm 5800
